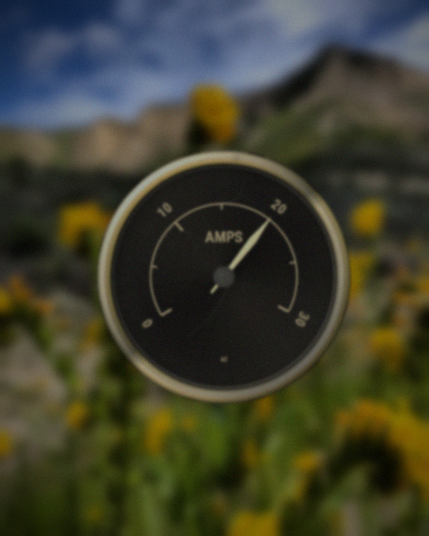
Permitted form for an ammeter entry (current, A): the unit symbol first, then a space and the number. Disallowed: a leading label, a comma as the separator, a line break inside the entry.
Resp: A 20
